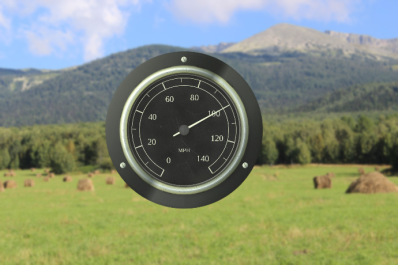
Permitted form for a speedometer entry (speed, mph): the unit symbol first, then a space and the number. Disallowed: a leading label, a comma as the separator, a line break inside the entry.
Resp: mph 100
